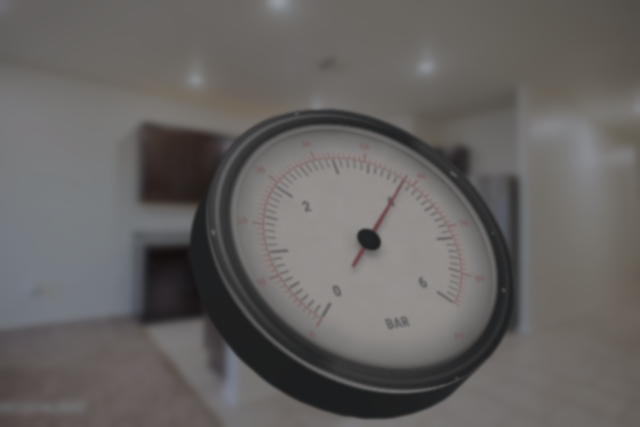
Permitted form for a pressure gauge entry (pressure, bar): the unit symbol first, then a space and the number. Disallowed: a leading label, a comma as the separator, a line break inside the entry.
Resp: bar 4
